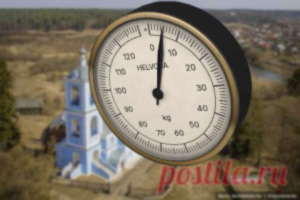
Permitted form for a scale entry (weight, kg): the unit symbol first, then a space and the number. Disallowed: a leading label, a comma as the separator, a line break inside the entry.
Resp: kg 5
